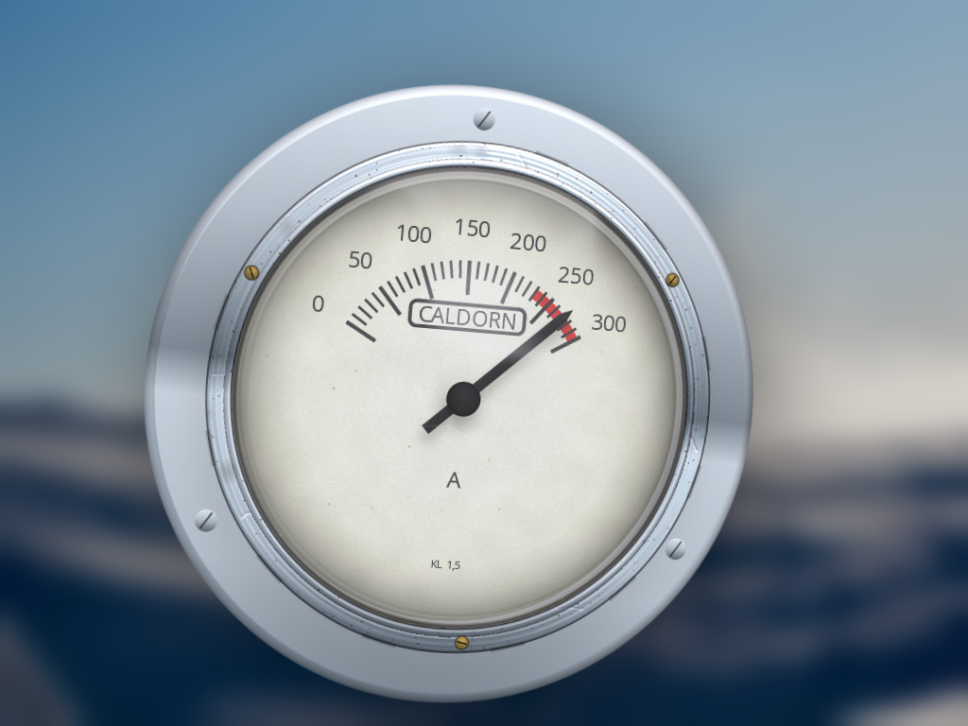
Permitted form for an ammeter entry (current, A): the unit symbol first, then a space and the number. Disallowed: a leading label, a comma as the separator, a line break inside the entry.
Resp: A 270
